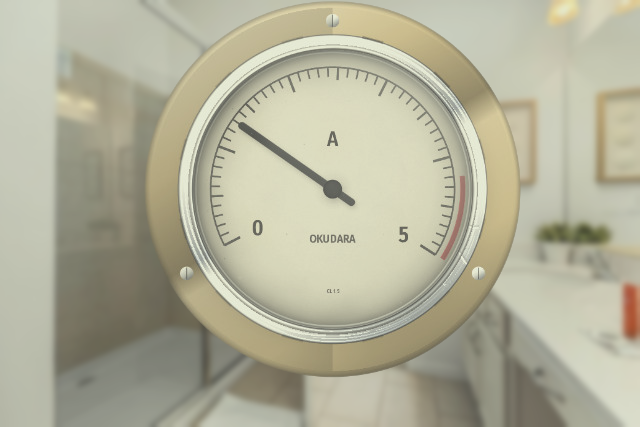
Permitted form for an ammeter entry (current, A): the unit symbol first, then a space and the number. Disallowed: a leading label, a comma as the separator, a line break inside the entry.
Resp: A 1.3
